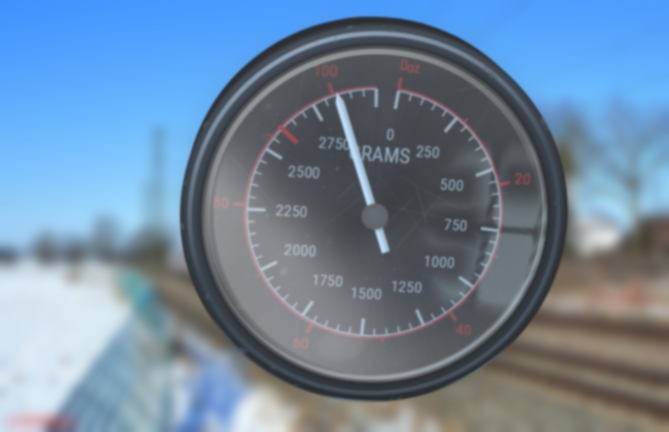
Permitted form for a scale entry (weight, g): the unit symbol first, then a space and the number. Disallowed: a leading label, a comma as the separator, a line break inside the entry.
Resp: g 2850
